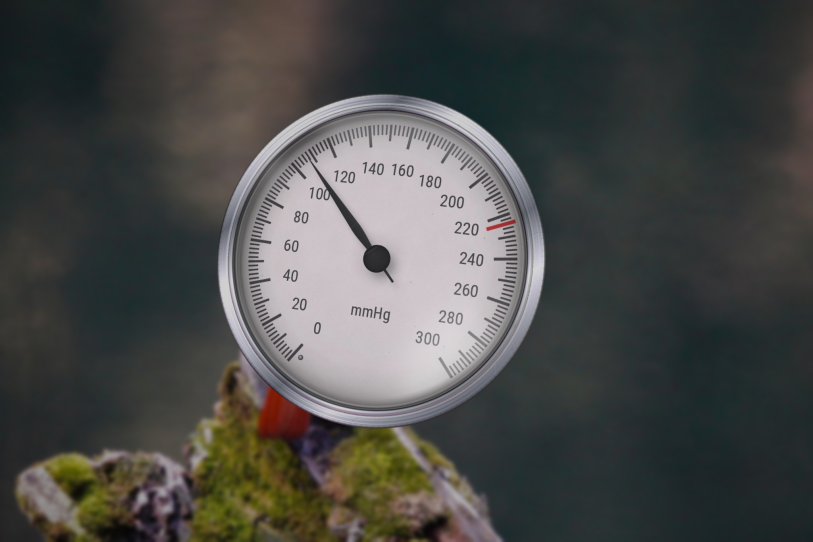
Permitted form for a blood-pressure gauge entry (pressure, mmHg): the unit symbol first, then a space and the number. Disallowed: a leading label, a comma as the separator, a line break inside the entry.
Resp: mmHg 108
